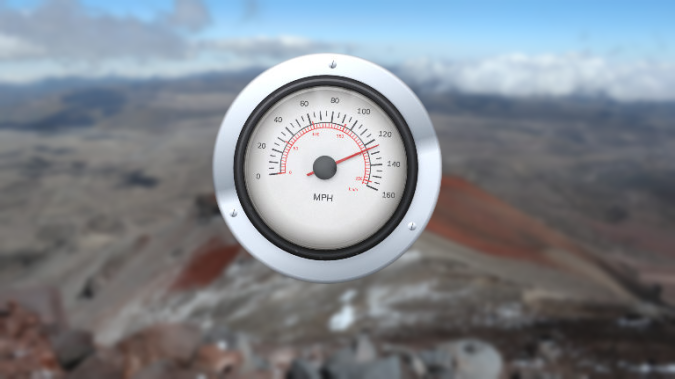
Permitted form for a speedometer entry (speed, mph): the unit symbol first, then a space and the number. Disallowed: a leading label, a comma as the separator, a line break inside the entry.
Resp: mph 125
